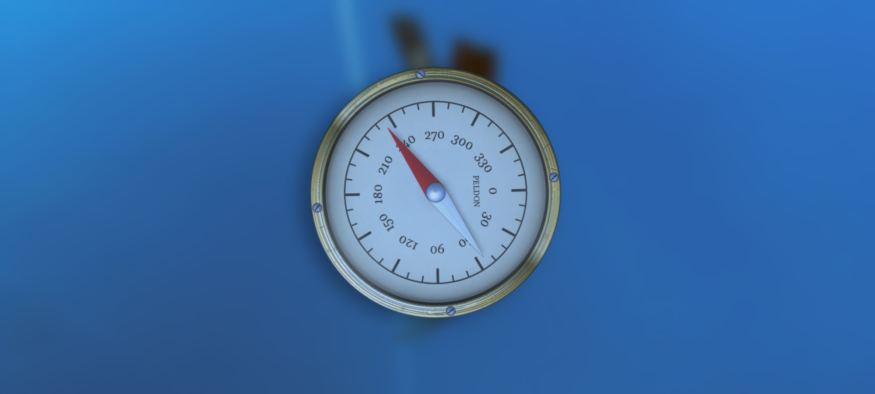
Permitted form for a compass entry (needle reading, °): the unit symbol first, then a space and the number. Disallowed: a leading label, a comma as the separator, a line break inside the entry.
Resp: ° 235
